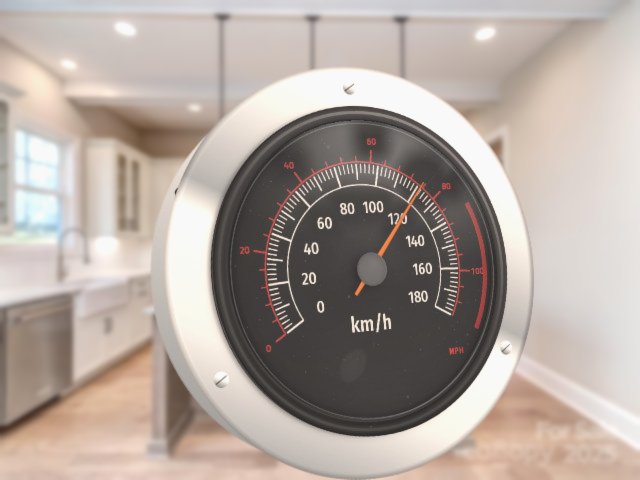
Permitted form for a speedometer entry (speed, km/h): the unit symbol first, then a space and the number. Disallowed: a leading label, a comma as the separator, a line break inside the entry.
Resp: km/h 120
